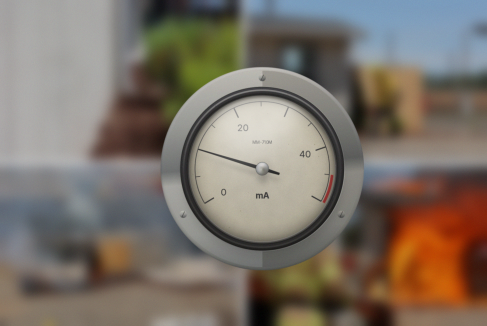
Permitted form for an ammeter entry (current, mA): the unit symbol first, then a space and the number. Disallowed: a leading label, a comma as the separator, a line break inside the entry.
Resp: mA 10
